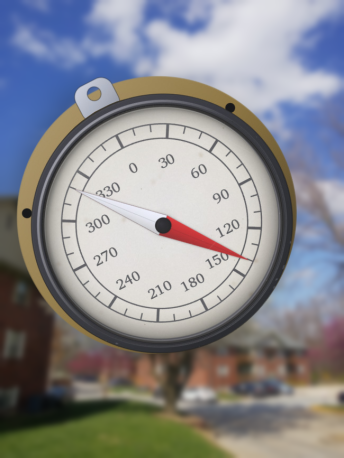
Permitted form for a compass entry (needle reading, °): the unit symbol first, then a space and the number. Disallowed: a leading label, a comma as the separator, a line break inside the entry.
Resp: ° 140
